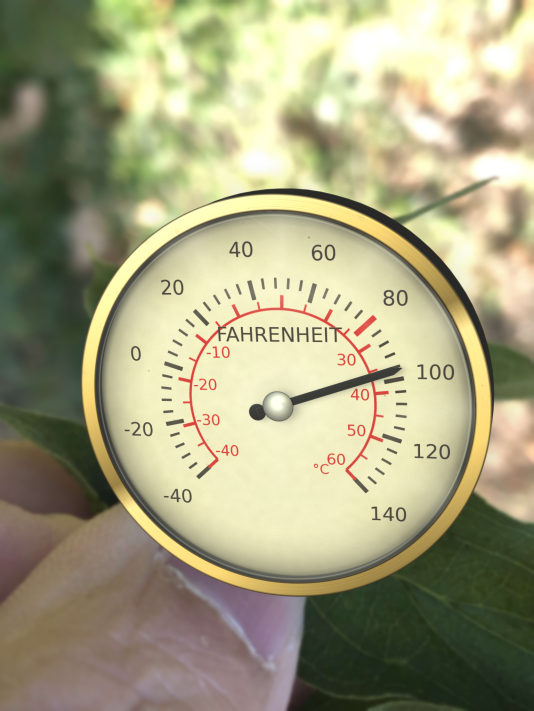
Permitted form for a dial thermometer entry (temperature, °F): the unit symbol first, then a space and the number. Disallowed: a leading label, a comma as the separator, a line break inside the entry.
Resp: °F 96
